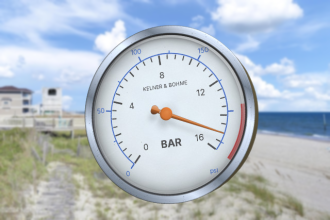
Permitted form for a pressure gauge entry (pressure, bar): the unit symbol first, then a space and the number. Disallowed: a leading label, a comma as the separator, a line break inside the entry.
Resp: bar 15
